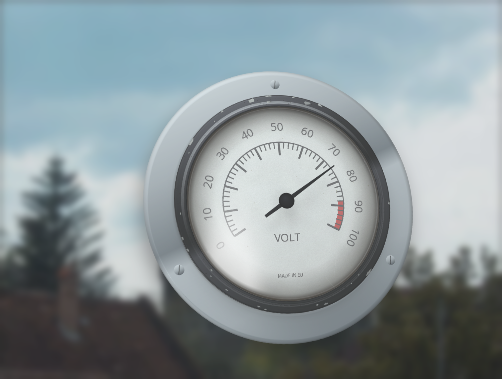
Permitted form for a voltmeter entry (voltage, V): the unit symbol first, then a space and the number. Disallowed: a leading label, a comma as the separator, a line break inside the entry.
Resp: V 74
